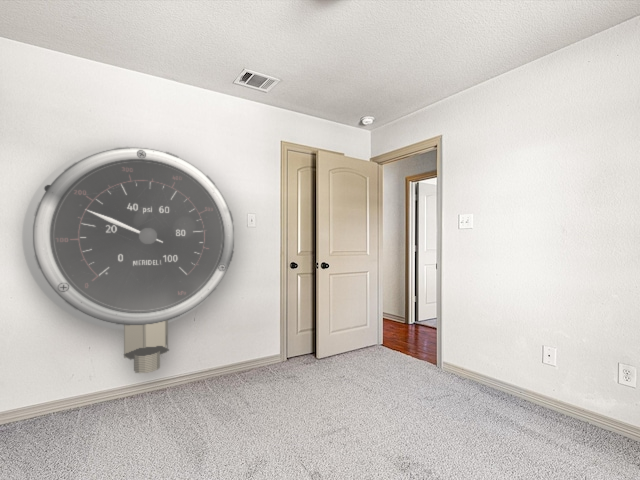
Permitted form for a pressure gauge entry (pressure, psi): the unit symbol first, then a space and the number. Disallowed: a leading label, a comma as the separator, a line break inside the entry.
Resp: psi 25
